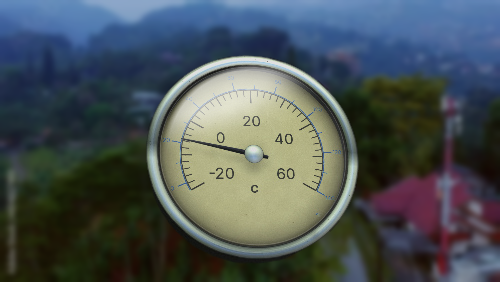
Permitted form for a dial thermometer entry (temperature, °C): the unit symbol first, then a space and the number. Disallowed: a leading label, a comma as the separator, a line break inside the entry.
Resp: °C -6
